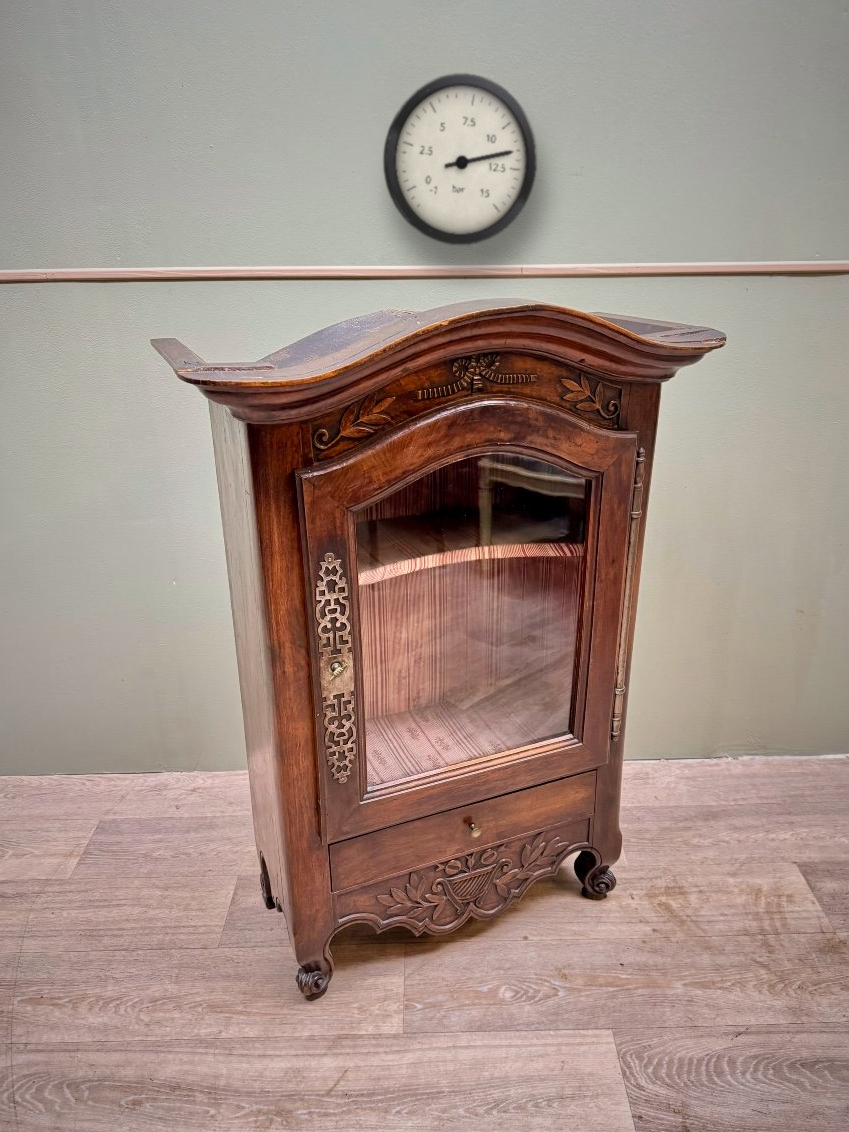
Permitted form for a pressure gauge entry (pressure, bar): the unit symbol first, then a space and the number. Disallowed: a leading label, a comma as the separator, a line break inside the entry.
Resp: bar 11.5
